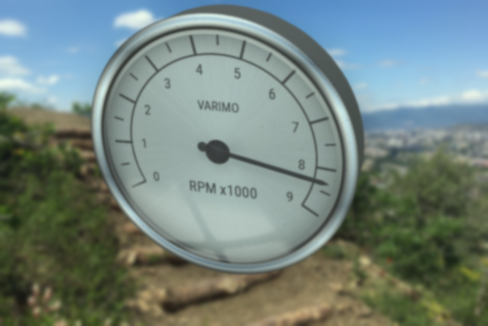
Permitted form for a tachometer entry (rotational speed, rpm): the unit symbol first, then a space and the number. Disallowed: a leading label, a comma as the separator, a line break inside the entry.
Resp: rpm 8250
